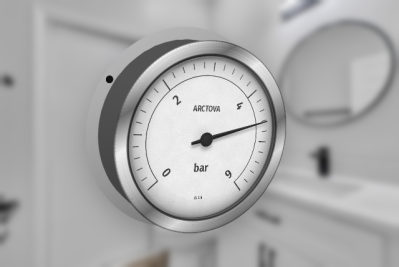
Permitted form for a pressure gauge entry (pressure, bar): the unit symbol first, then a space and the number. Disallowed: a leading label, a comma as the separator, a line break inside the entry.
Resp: bar 4.6
